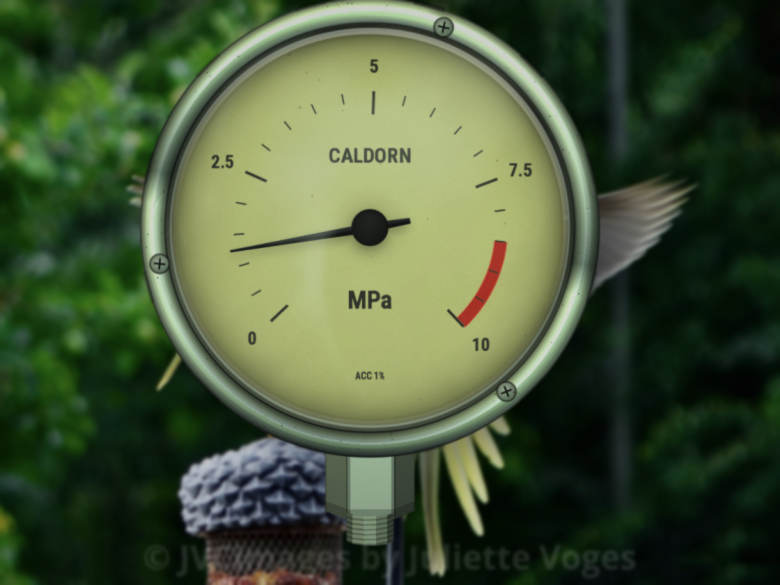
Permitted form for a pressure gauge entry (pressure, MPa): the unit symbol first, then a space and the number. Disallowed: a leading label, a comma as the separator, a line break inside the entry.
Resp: MPa 1.25
